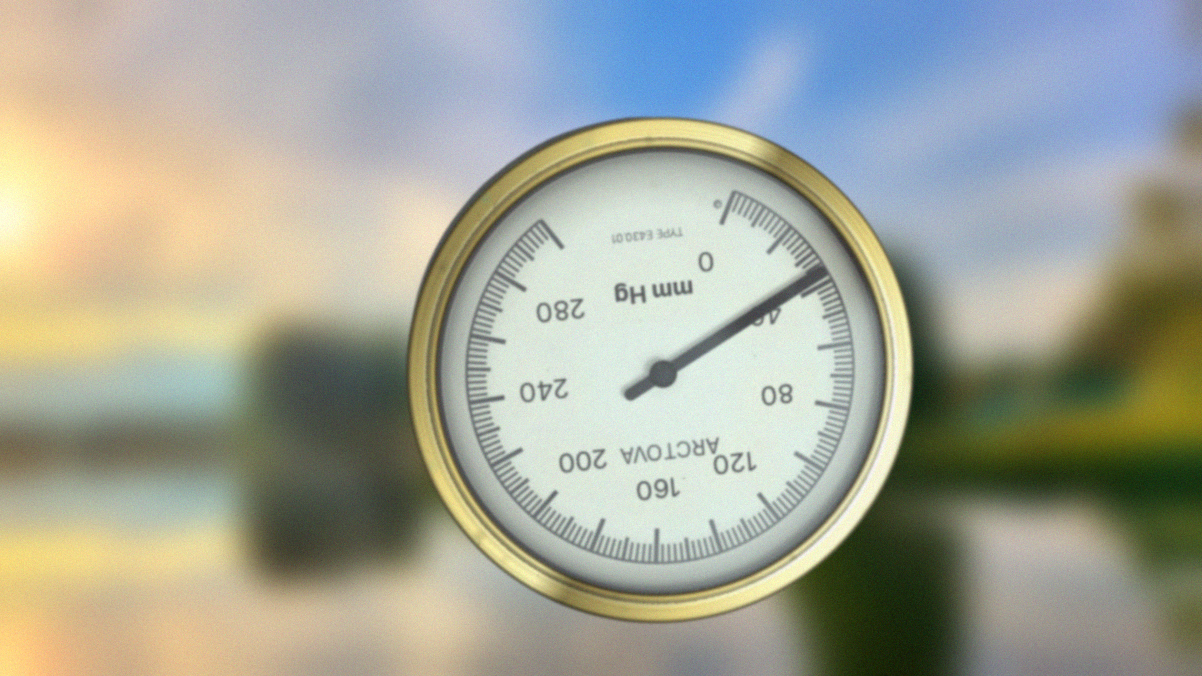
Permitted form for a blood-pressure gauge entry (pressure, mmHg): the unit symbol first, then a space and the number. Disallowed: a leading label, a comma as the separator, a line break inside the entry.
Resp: mmHg 36
